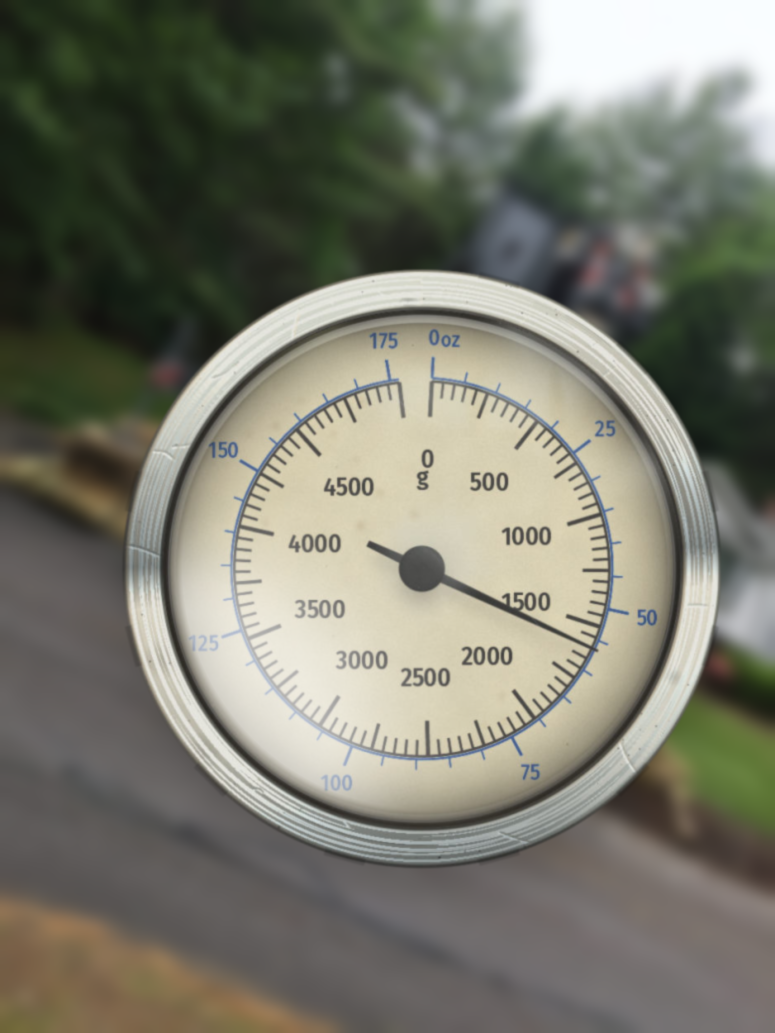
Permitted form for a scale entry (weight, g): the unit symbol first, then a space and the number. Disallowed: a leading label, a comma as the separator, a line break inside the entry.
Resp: g 1600
